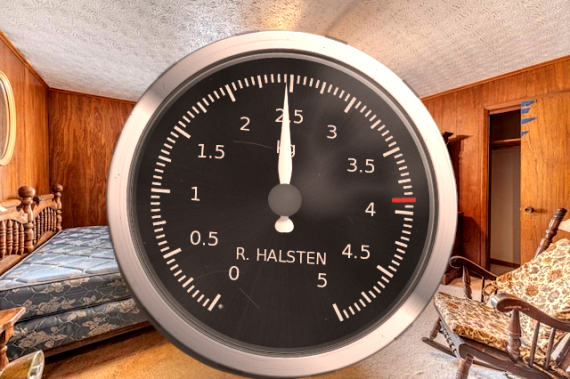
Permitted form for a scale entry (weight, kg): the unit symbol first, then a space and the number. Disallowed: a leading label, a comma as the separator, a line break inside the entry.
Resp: kg 2.45
